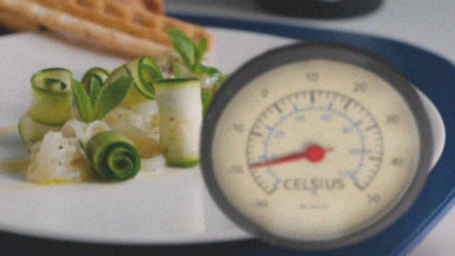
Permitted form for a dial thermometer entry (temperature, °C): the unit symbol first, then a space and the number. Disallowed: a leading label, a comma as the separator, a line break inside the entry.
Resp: °C -20
